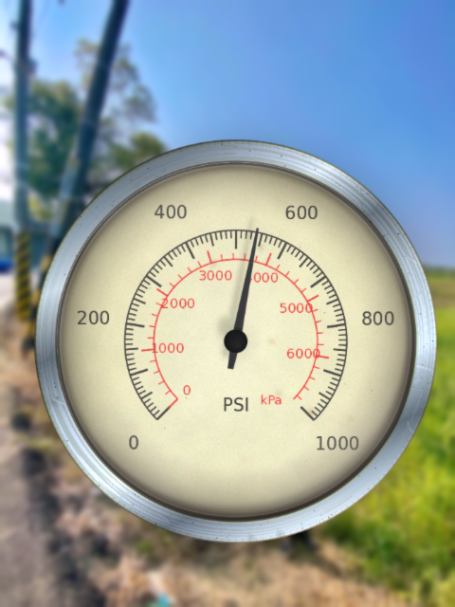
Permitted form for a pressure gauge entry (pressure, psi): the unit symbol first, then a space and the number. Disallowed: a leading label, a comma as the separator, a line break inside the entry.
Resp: psi 540
